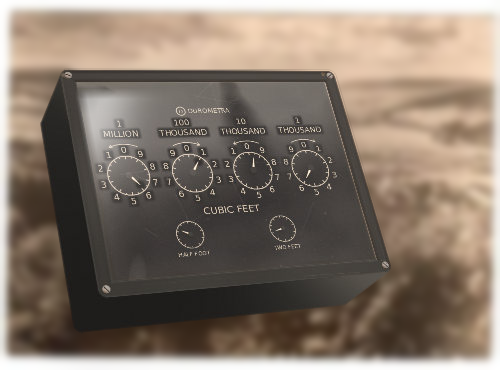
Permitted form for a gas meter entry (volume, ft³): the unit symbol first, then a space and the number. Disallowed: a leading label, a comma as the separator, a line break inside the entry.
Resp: ft³ 609600
